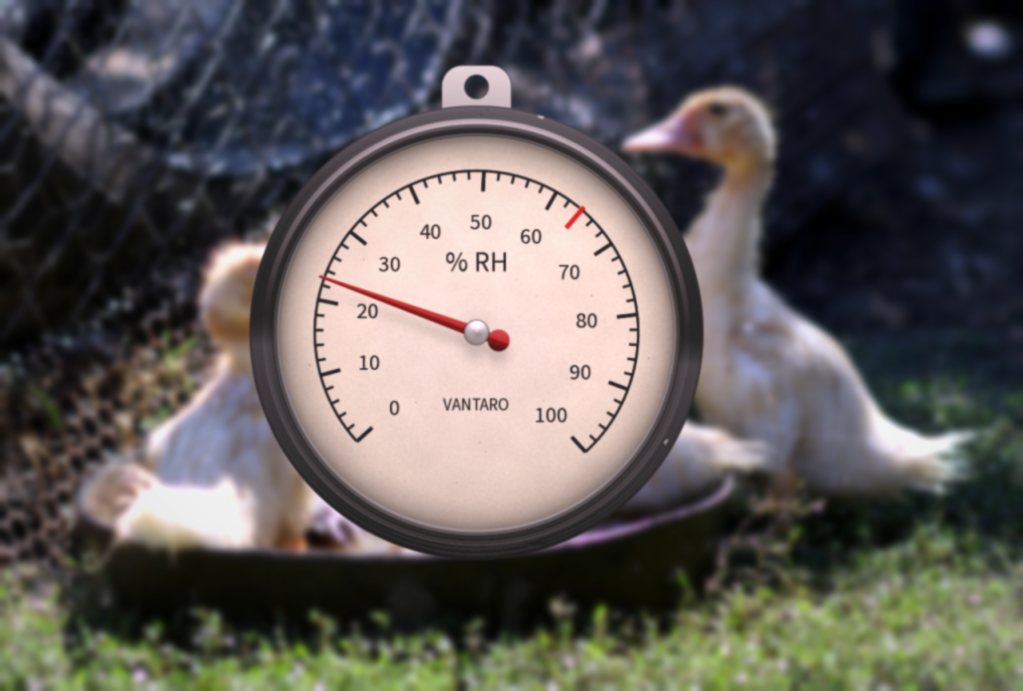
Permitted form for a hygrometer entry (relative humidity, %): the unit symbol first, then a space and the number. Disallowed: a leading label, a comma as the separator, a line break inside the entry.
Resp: % 23
